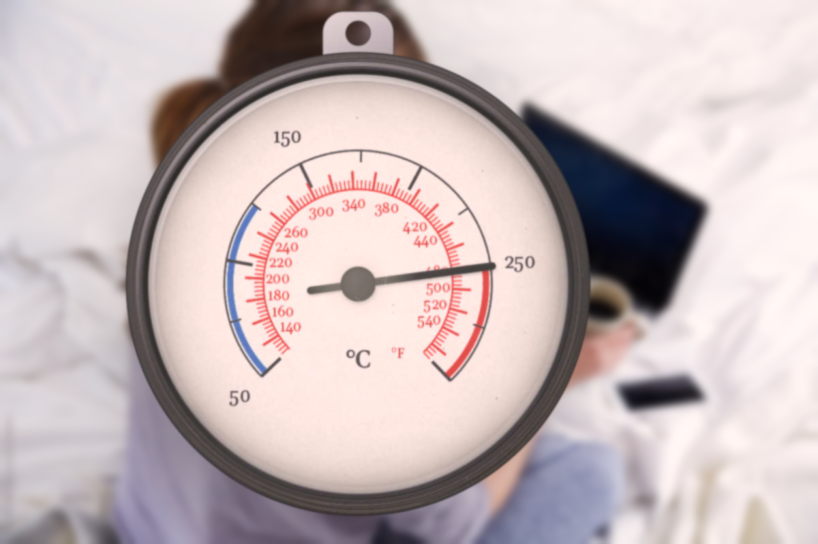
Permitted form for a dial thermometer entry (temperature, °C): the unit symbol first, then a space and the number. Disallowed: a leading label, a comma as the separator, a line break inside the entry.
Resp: °C 250
